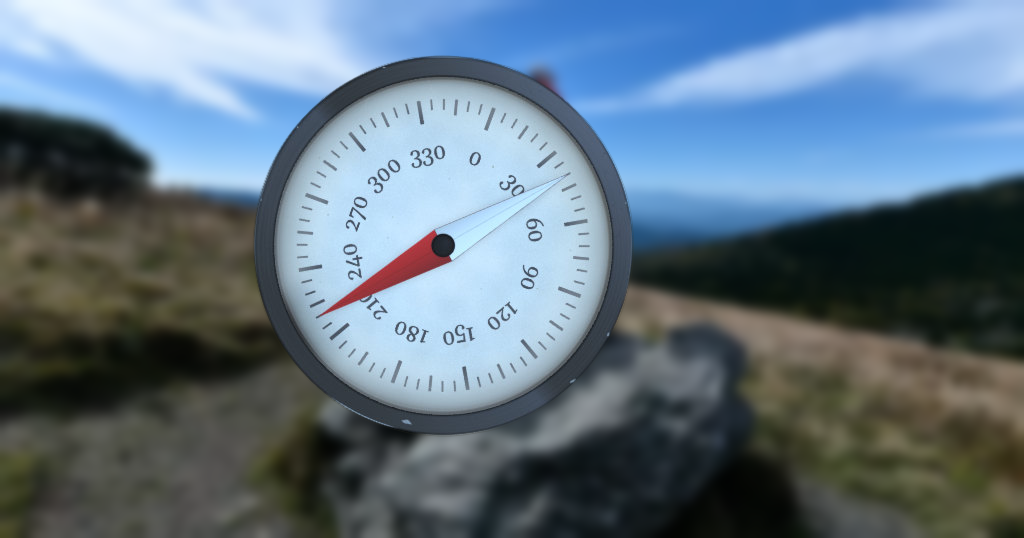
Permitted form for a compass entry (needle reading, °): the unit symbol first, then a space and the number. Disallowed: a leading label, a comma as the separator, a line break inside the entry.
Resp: ° 220
